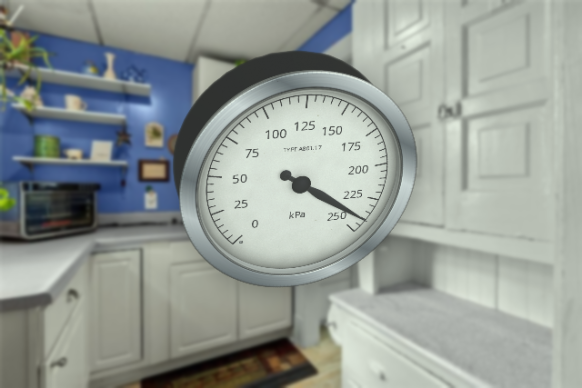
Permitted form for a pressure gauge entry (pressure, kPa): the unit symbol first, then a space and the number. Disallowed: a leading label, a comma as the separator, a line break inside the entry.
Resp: kPa 240
